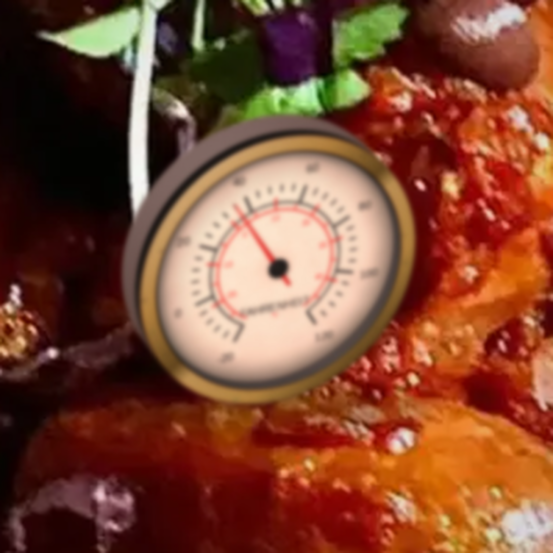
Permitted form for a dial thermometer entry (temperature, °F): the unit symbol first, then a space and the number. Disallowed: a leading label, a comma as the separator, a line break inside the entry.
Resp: °F 36
